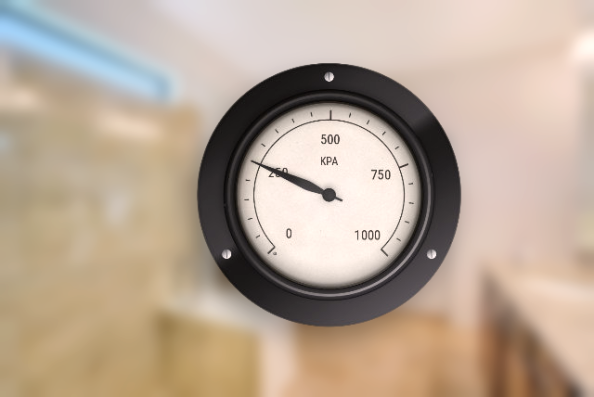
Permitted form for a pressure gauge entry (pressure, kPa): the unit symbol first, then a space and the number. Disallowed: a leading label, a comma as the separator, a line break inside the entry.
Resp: kPa 250
